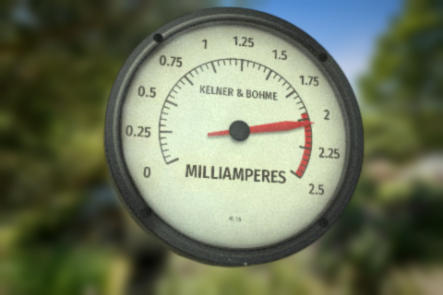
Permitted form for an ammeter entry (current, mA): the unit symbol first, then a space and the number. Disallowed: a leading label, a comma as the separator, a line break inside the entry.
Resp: mA 2.05
